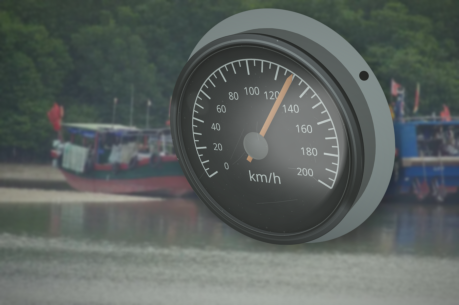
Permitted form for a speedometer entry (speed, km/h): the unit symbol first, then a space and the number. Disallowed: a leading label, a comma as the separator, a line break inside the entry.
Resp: km/h 130
